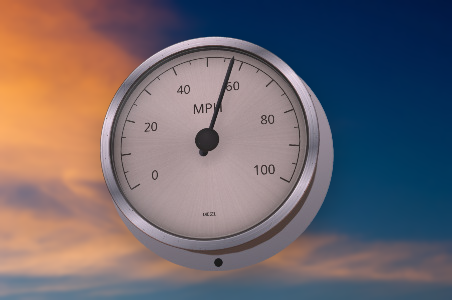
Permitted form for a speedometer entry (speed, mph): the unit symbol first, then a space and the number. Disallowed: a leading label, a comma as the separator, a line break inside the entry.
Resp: mph 57.5
